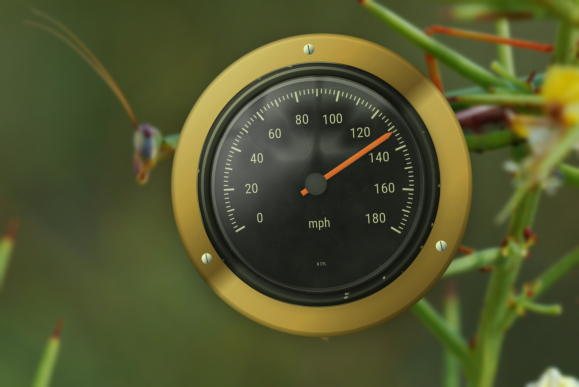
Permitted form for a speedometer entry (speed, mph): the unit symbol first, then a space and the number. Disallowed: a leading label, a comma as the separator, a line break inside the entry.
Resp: mph 132
